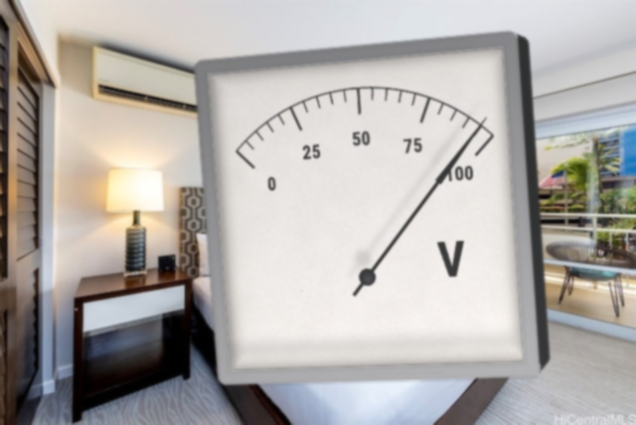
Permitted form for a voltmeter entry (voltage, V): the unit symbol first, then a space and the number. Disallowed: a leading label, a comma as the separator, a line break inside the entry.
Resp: V 95
